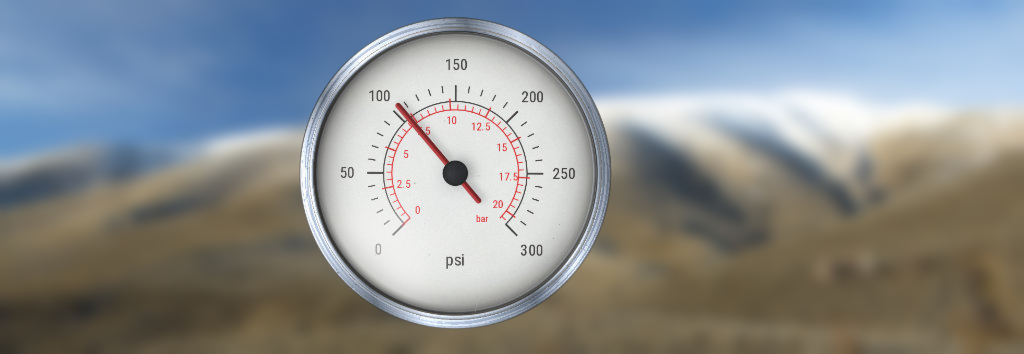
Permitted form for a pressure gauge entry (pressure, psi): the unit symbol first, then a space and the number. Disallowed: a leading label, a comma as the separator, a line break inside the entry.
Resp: psi 105
